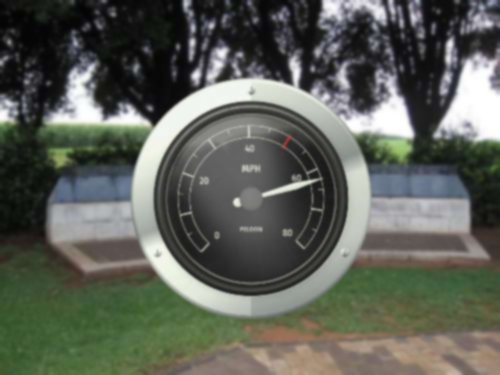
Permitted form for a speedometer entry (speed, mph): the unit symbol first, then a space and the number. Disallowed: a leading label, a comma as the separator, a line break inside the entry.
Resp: mph 62.5
